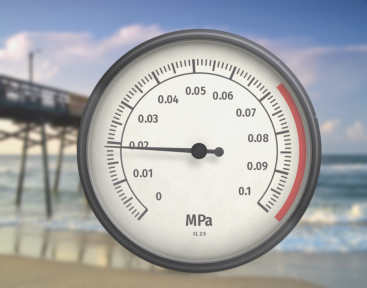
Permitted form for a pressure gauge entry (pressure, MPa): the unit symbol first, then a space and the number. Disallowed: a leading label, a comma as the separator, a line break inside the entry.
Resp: MPa 0.019
